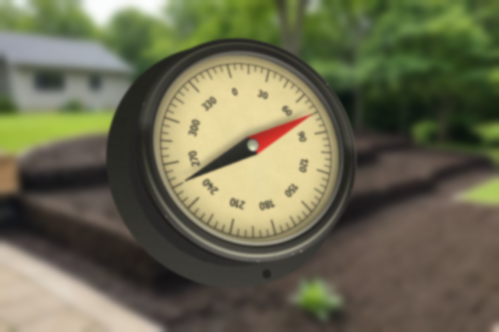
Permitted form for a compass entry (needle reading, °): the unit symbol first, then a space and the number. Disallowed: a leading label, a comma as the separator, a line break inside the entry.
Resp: ° 75
